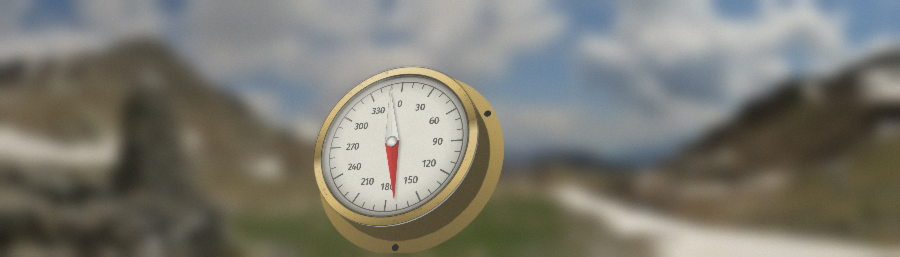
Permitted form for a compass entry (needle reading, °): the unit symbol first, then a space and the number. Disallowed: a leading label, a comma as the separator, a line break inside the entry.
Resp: ° 170
